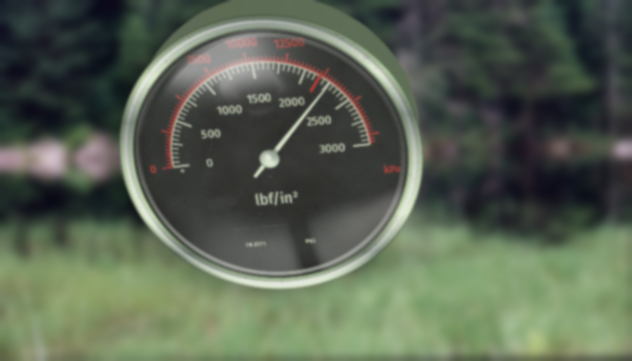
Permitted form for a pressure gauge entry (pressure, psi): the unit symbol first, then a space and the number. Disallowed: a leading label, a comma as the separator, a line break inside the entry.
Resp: psi 2250
